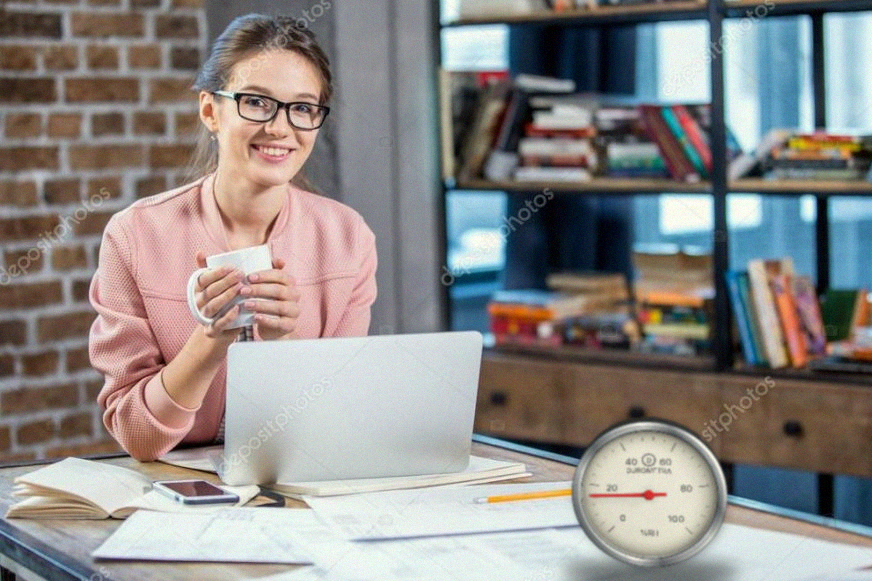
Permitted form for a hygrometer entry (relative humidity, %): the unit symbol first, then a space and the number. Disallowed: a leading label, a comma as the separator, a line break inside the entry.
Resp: % 16
